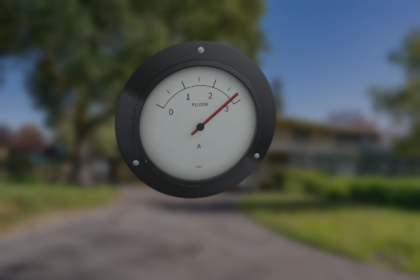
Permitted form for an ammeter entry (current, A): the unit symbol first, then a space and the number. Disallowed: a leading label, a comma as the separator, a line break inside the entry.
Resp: A 2.75
